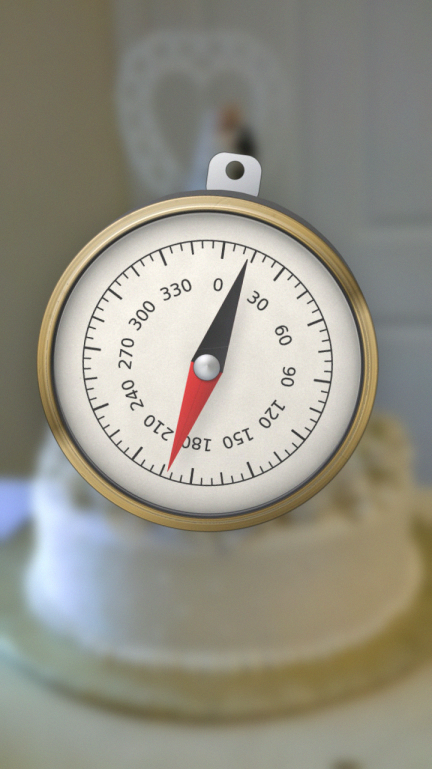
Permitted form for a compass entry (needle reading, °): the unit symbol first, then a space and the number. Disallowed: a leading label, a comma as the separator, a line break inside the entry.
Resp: ° 192.5
